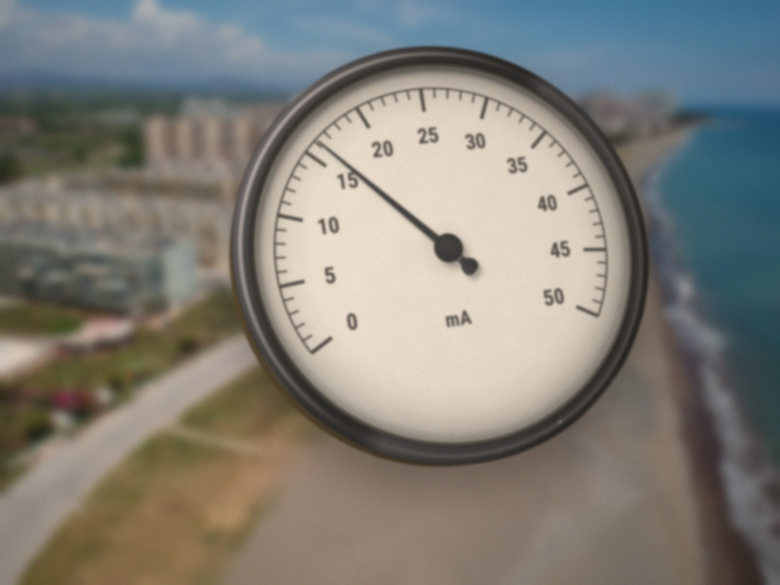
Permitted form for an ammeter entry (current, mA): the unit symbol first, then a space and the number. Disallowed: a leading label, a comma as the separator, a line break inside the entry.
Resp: mA 16
